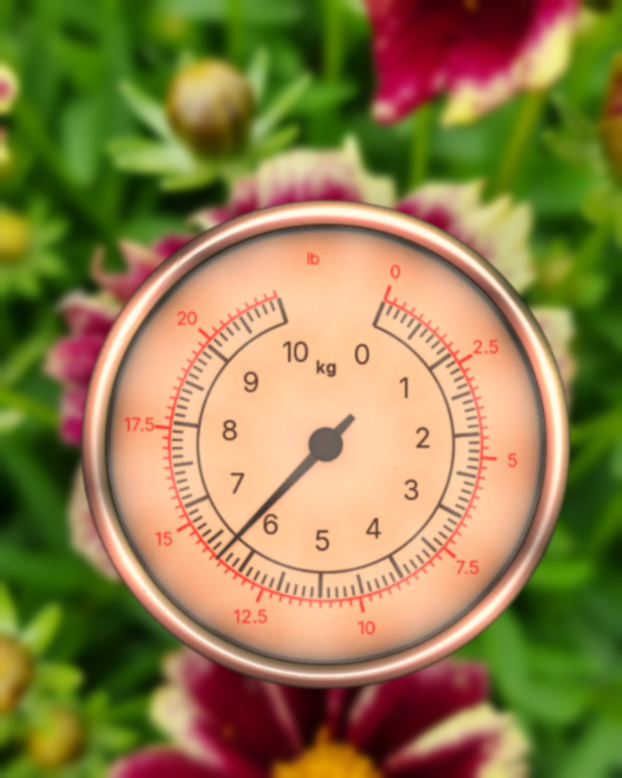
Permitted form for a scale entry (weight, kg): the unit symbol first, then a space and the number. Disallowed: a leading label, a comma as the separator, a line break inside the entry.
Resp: kg 6.3
